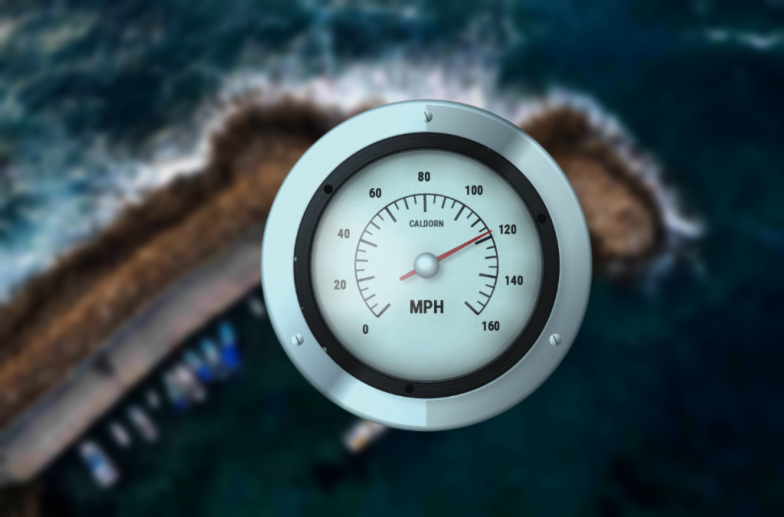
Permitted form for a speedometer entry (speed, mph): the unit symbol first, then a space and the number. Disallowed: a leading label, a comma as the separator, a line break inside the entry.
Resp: mph 117.5
